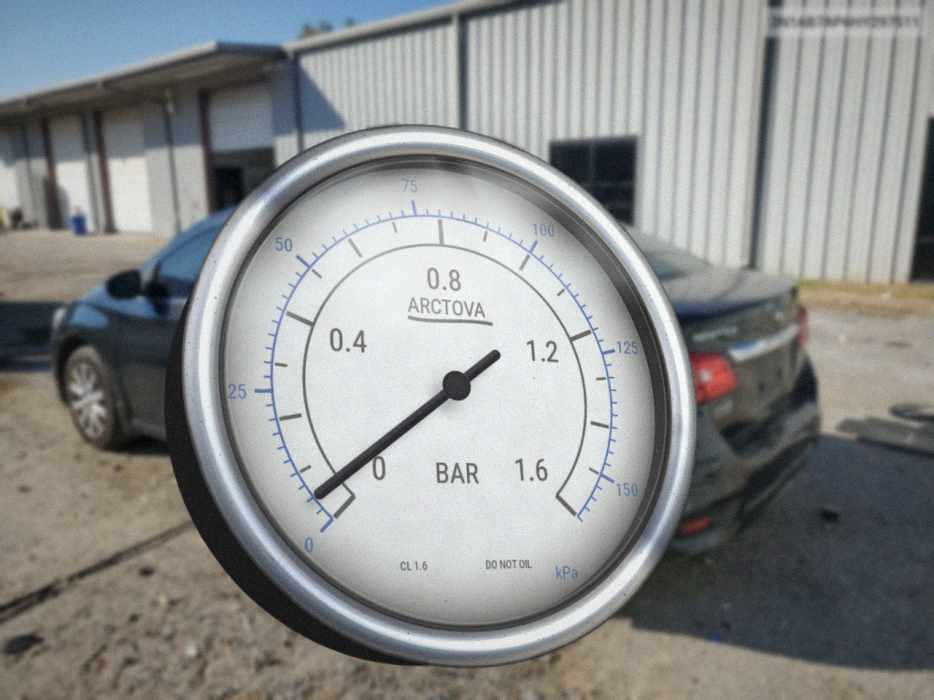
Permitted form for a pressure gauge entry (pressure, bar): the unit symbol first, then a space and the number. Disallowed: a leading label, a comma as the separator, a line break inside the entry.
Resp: bar 0.05
